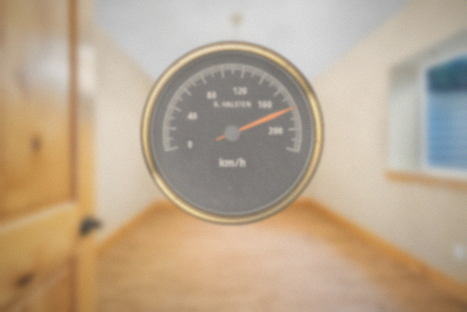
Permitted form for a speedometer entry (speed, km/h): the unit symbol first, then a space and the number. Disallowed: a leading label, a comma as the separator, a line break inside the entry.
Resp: km/h 180
